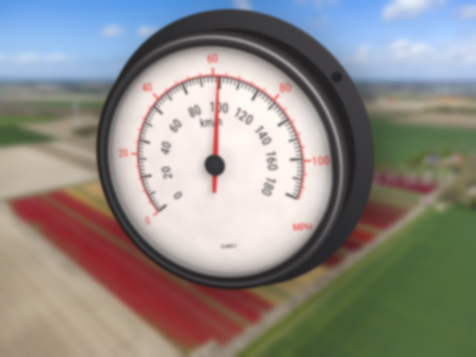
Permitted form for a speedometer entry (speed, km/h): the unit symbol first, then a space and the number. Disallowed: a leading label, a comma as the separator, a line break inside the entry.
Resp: km/h 100
